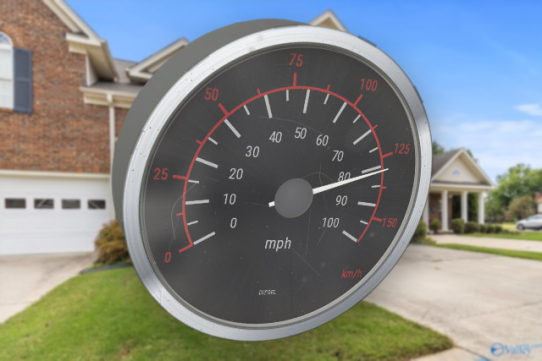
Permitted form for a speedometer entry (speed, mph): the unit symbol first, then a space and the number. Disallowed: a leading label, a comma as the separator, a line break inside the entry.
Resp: mph 80
